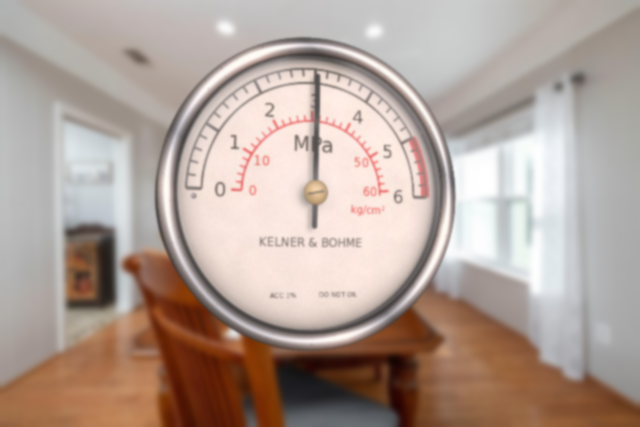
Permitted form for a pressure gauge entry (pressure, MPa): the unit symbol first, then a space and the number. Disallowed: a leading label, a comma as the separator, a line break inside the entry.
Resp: MPa 3
